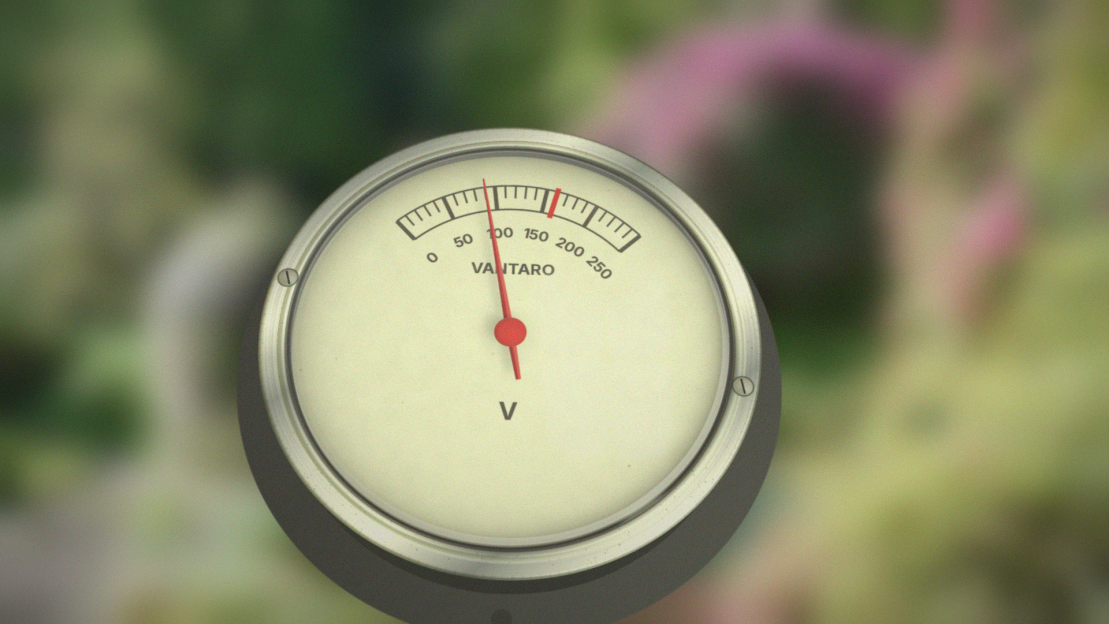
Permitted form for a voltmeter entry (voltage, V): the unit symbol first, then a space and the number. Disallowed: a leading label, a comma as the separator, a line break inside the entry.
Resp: V 90
